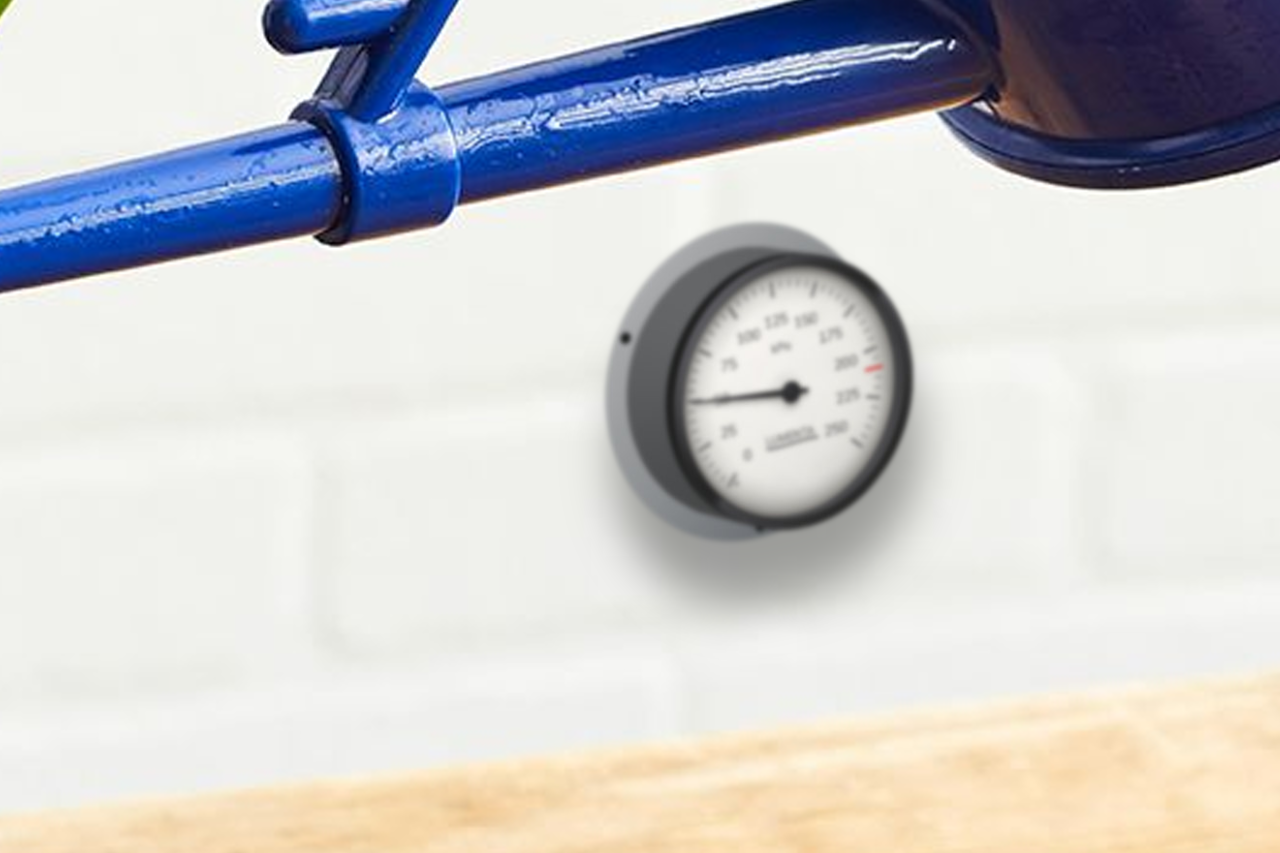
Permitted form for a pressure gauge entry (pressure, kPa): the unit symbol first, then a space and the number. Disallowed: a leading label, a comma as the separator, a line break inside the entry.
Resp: kPa 50
